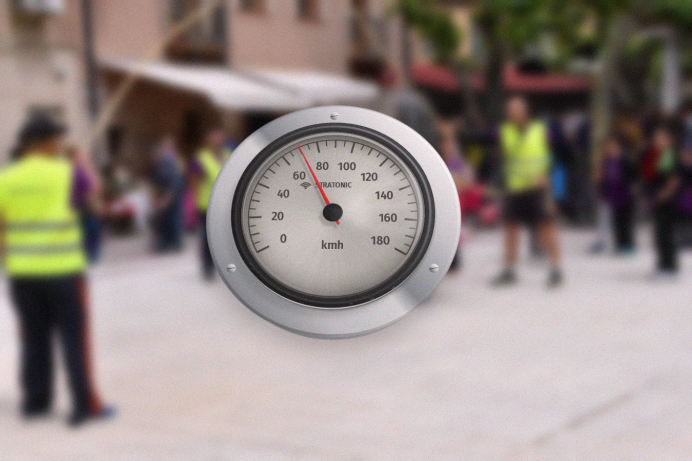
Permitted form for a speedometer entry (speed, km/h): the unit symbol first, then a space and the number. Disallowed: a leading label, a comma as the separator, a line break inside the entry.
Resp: km/h 70
